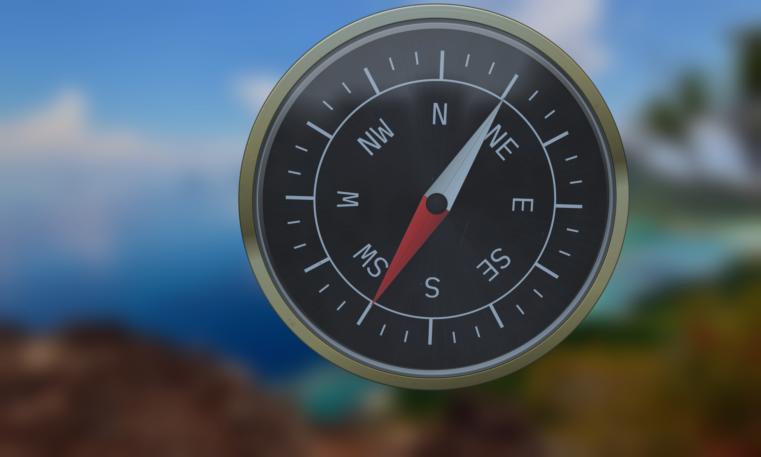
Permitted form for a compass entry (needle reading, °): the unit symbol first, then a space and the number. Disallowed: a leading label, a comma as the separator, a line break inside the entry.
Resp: ° 210
